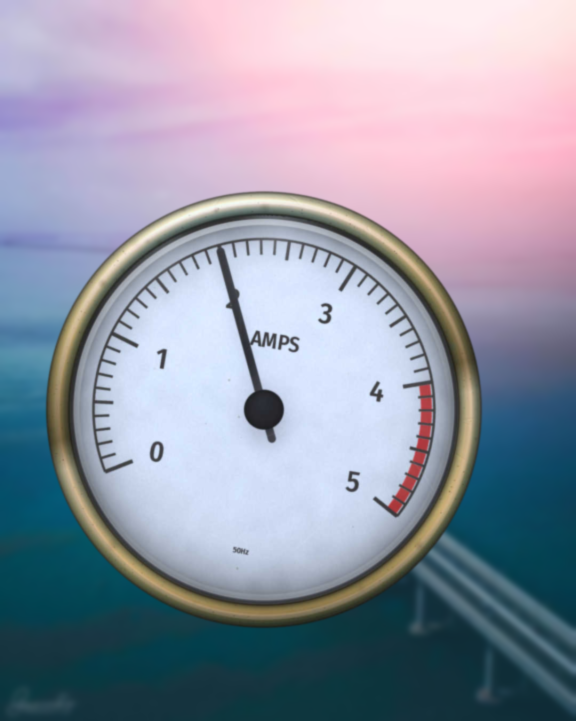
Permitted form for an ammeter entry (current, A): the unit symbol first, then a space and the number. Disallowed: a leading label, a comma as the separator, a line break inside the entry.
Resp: A 2
